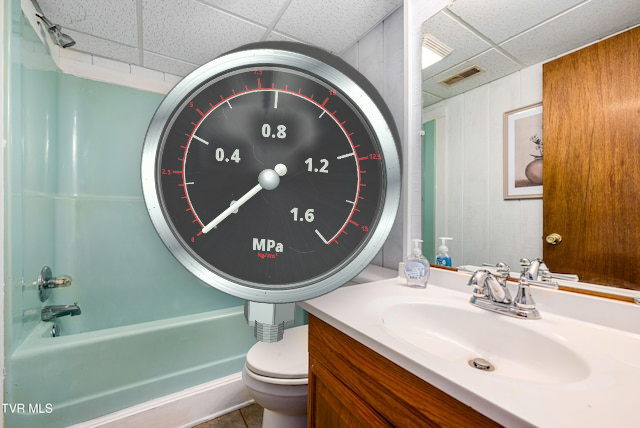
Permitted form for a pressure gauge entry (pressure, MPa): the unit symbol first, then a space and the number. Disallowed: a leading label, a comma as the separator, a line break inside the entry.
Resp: MPa 0
